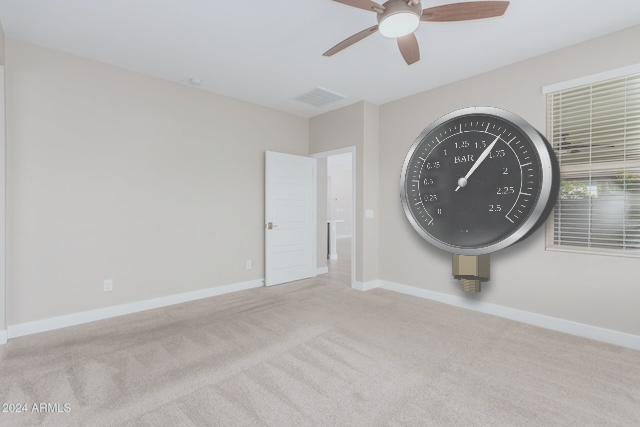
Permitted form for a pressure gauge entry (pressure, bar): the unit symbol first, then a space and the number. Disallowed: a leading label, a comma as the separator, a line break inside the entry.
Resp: bar 1.65
